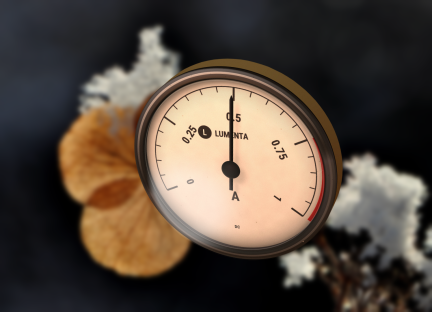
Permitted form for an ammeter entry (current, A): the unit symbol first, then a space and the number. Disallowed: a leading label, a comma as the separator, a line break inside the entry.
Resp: A 0.5
